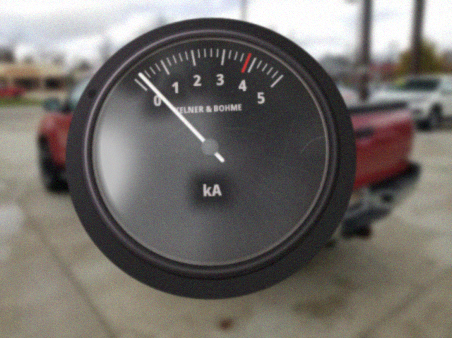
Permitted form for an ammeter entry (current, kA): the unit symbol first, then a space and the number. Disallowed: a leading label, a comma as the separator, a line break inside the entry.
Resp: kA 0.2
